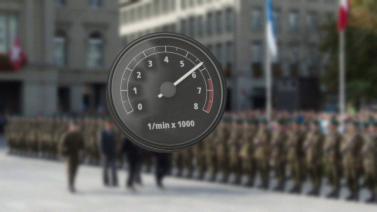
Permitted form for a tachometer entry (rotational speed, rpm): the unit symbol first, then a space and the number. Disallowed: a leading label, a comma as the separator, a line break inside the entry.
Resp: rpm 5750
